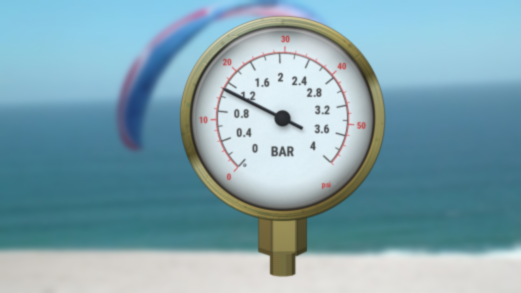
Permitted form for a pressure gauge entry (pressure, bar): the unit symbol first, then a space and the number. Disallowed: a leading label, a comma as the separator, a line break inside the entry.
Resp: bar 1.1
